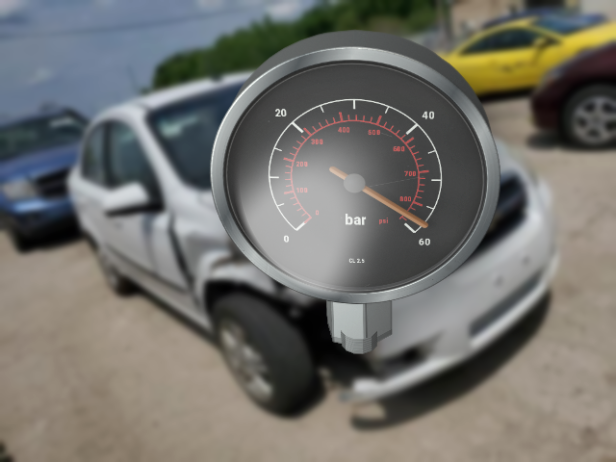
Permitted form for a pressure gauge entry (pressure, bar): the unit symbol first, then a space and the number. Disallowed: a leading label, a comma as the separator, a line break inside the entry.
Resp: bar 57.5
